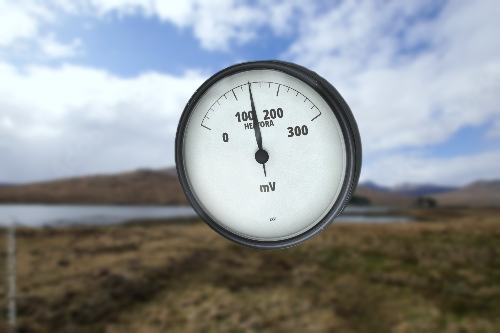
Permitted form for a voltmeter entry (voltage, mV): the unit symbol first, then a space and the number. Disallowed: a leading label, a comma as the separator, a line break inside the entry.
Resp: mV 140
